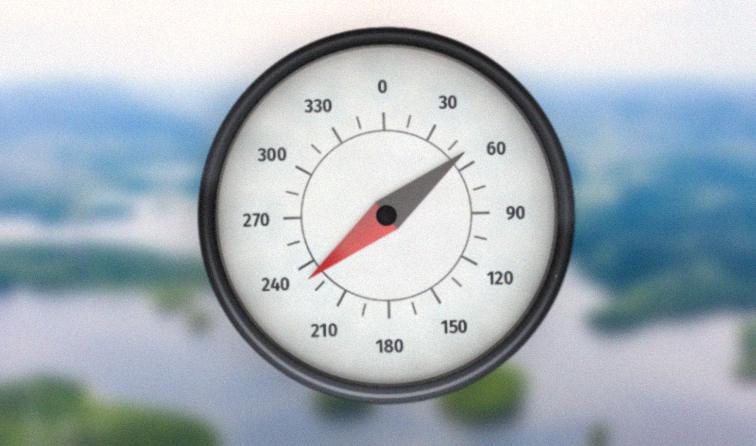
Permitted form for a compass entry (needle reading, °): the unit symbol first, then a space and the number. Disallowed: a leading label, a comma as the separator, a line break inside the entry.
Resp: ° 232.5
